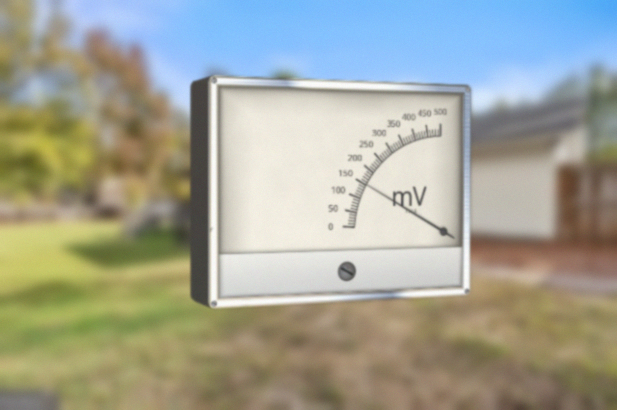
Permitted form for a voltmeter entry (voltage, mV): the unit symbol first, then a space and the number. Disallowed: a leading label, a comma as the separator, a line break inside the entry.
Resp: mV 150
